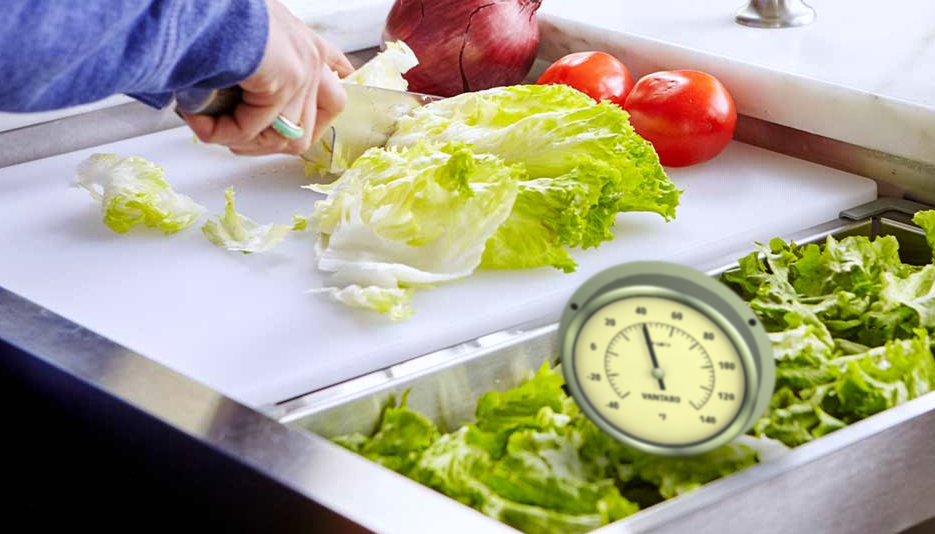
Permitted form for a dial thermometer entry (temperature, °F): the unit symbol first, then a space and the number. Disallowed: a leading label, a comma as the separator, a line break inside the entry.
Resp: °F 40
